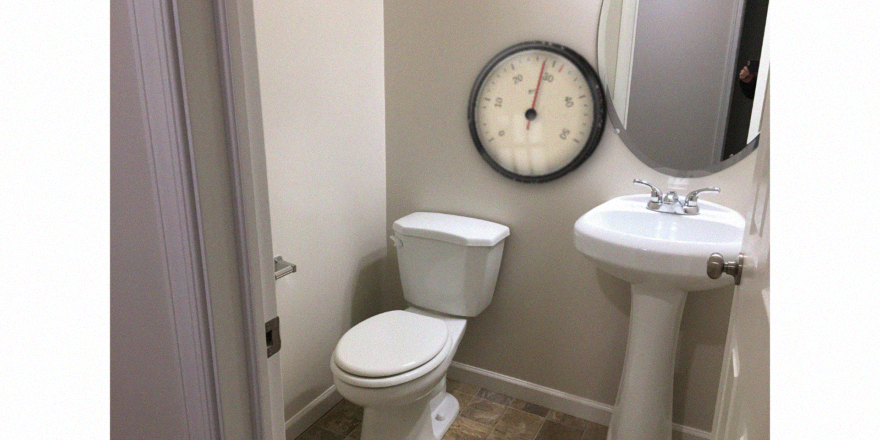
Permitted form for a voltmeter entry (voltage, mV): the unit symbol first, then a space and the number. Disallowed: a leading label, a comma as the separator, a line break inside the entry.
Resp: mV 28
